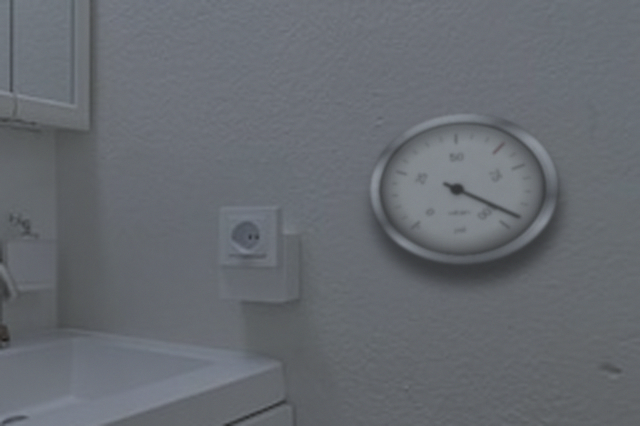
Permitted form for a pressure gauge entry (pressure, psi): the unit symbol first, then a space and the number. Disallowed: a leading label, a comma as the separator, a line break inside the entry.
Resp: psi 95
